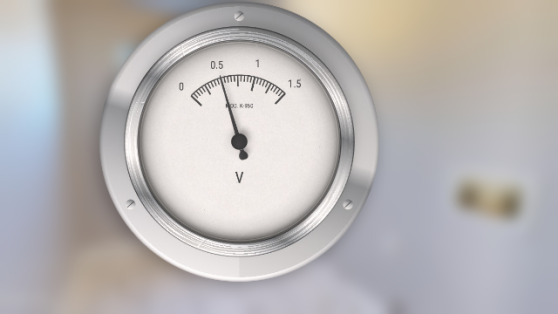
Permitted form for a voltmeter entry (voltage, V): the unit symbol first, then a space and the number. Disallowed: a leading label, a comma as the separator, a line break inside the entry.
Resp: V 0.5
